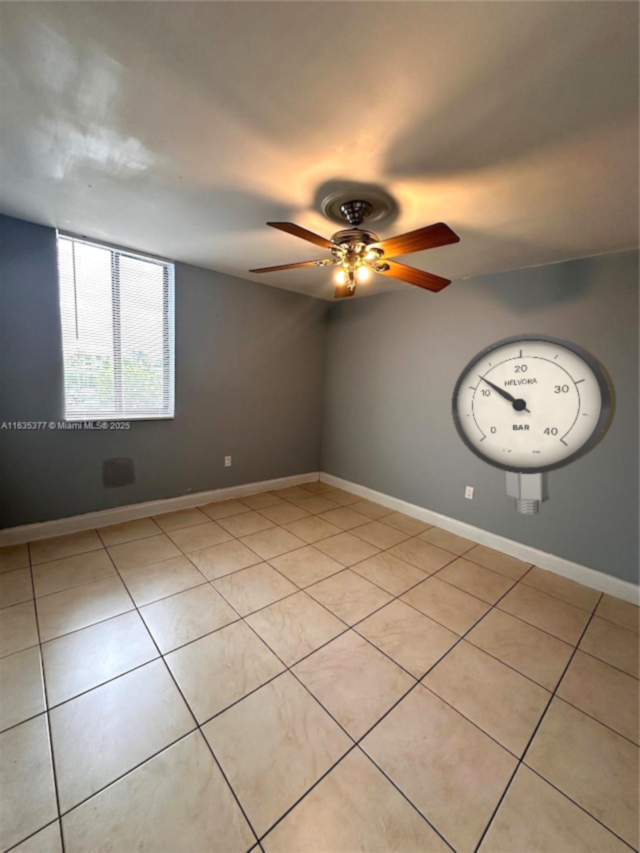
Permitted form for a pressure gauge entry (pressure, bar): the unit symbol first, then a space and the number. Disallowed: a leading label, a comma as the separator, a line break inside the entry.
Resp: bar 12.5
